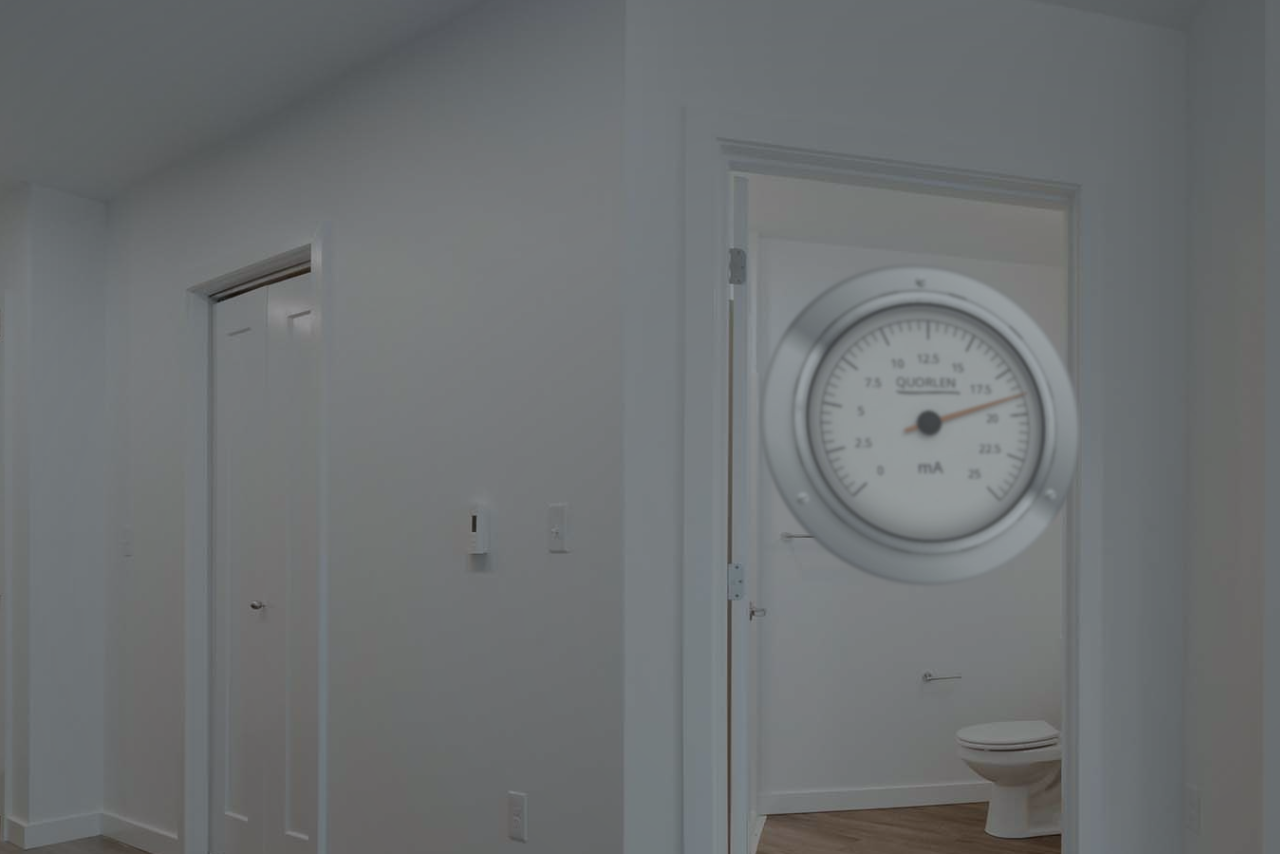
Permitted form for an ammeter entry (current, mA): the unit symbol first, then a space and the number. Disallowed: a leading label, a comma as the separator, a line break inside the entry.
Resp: mA 19
